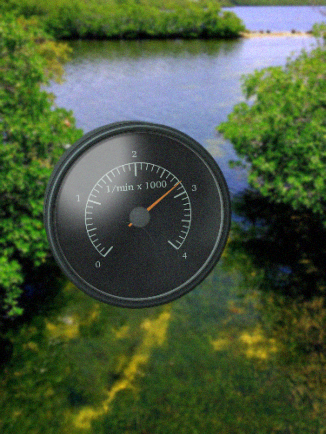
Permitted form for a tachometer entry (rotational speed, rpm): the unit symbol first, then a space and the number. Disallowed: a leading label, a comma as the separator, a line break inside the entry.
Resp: rpm 2800
